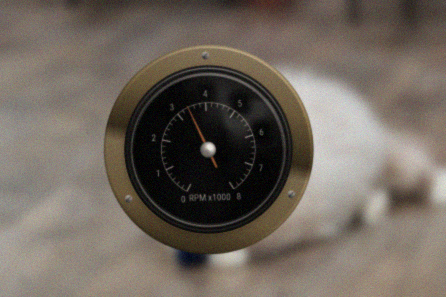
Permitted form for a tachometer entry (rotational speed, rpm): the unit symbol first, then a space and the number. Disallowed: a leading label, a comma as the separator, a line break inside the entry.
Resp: rpm 3400
